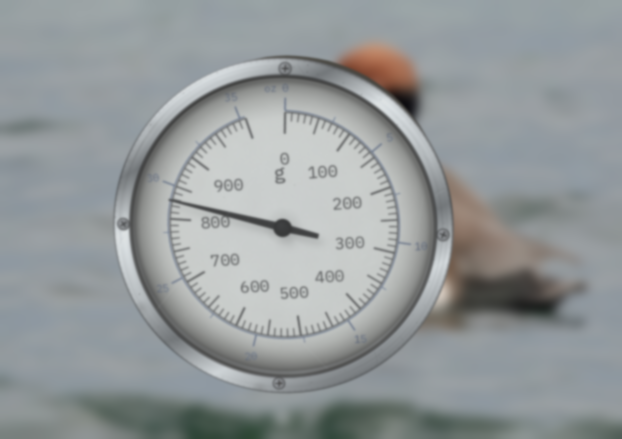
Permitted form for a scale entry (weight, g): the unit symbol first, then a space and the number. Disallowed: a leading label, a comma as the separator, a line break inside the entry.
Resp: g 830
